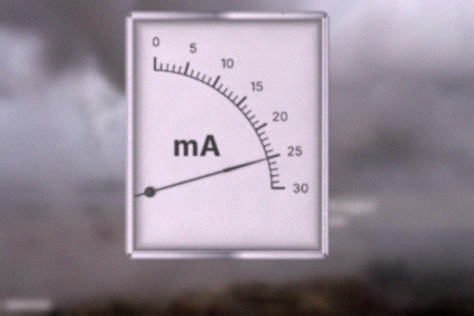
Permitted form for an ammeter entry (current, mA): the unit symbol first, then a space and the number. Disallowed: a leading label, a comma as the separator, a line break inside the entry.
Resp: mA 25
